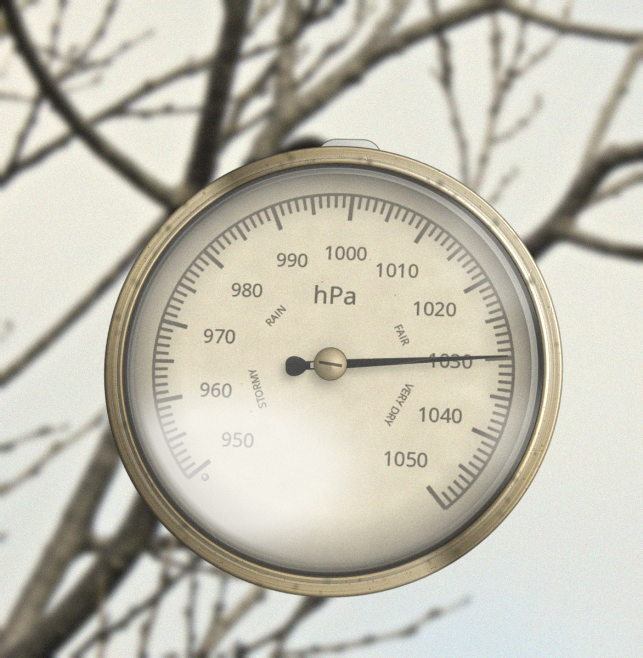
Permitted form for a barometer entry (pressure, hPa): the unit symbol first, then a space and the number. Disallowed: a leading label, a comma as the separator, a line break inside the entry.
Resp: hPa 1030
